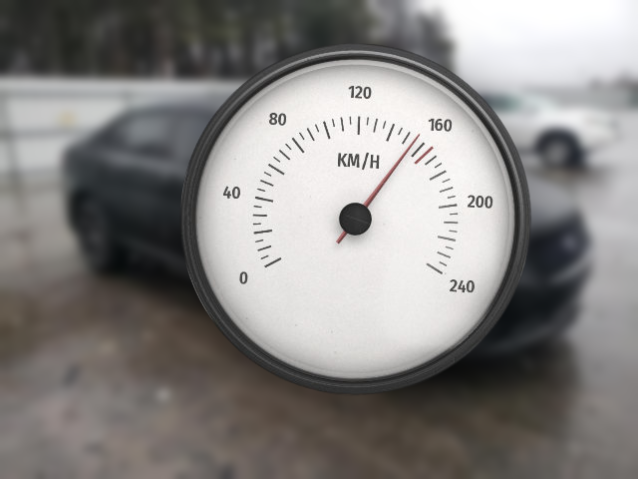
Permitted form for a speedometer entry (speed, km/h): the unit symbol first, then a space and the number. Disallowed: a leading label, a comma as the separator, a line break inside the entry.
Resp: km/h 155
